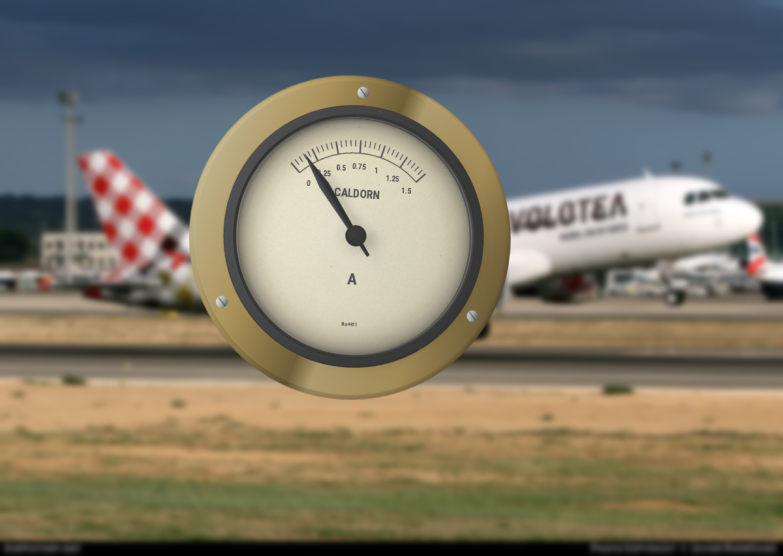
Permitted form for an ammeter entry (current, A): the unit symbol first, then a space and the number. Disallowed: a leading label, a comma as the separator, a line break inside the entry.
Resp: A 0.15
